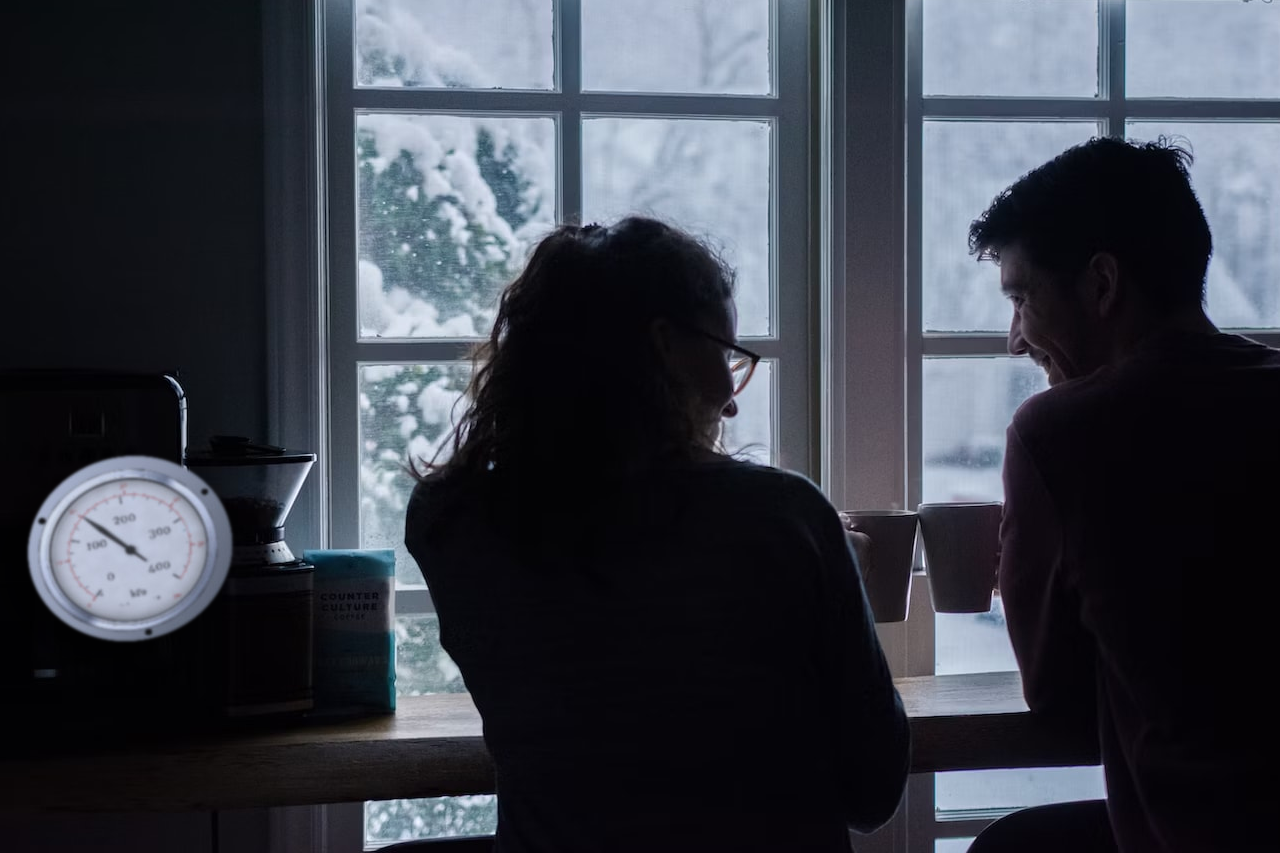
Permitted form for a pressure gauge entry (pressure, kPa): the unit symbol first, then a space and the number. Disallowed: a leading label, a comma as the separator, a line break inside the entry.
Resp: kPa 140
